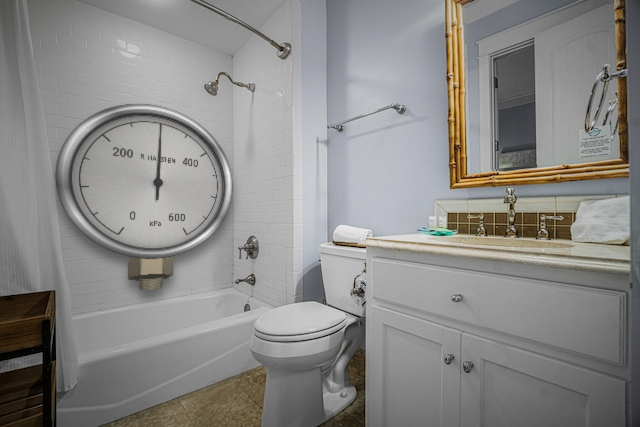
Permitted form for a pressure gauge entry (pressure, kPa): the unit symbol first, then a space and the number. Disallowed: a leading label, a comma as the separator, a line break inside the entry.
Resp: kPa 300
